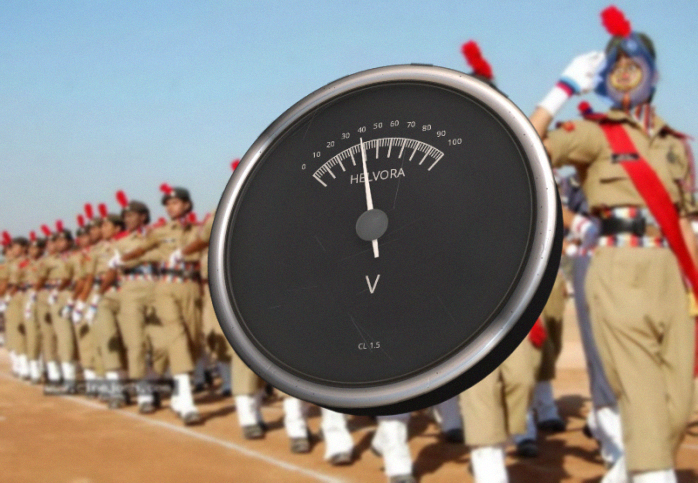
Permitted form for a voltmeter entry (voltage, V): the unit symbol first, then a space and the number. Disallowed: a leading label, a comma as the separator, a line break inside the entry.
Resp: V 40
